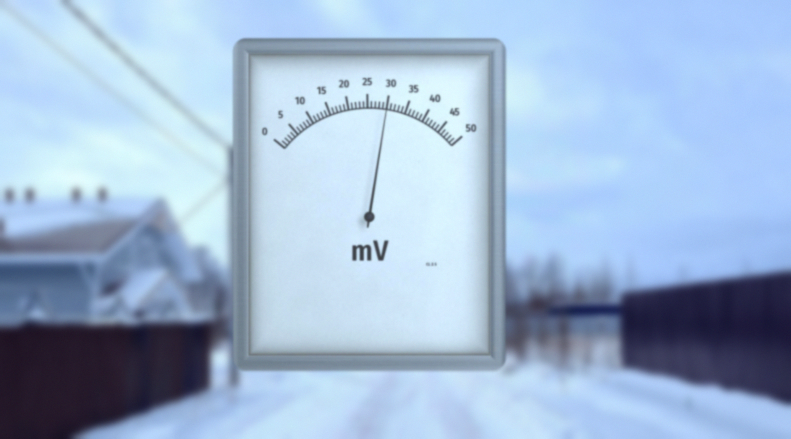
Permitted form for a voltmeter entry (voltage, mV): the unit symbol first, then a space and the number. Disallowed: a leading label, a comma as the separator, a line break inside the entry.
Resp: mV 30
